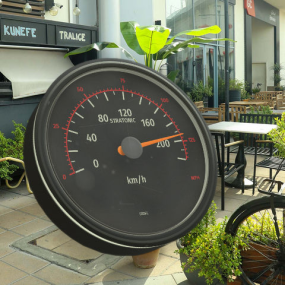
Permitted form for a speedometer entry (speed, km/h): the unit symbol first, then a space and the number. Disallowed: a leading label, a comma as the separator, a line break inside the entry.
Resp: km/h 195
